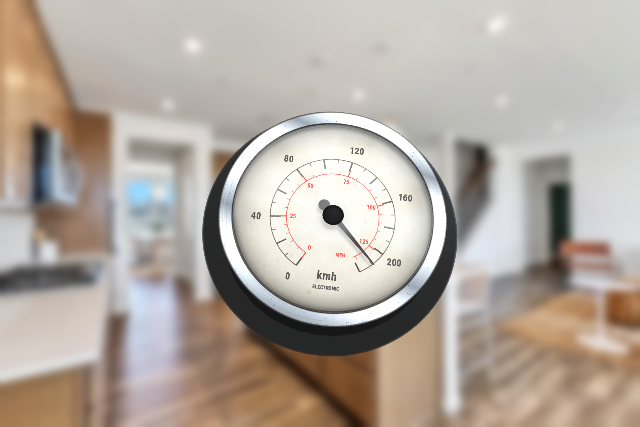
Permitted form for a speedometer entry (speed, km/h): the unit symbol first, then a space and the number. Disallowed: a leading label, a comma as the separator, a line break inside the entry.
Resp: km/h 210
